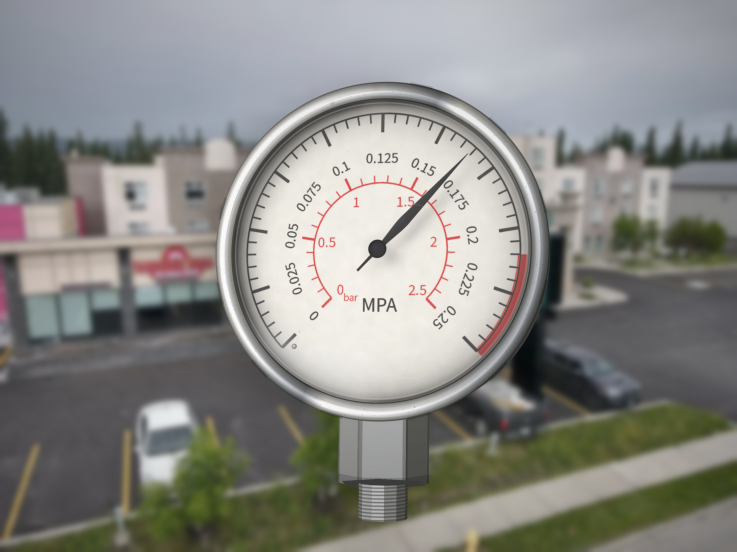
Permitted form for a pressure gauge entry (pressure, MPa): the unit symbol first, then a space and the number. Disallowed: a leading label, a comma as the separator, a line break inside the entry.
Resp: MPa 0.165
